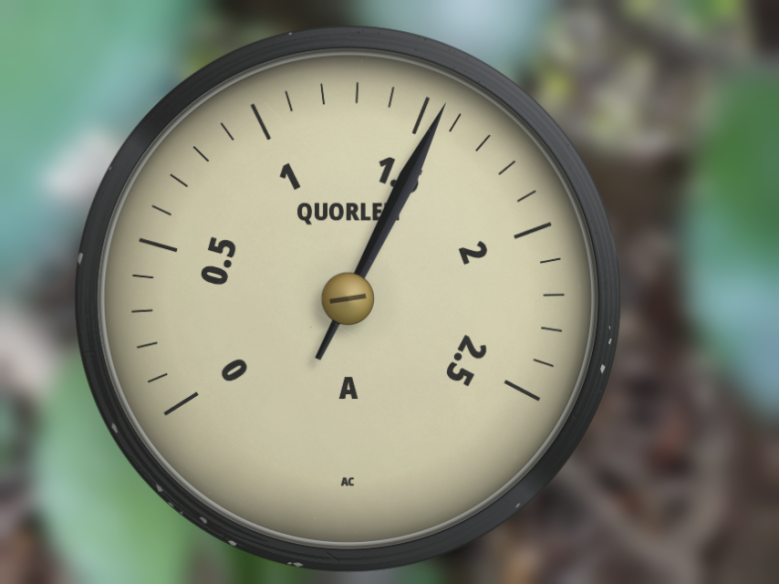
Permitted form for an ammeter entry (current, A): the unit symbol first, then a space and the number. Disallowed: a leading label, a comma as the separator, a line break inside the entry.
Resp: A 1.55
